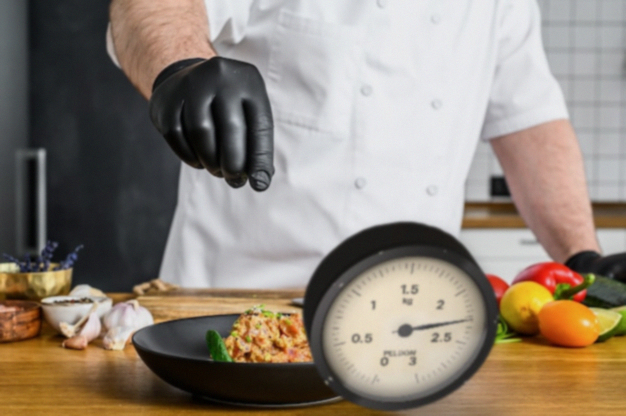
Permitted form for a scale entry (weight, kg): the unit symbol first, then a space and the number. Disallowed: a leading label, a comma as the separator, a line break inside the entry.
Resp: kg 2.25
